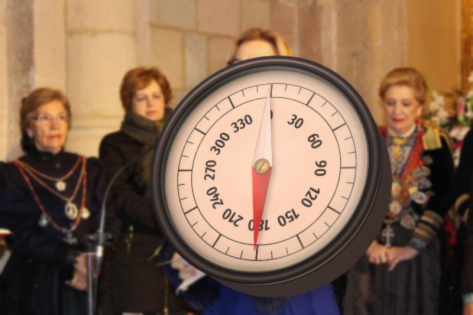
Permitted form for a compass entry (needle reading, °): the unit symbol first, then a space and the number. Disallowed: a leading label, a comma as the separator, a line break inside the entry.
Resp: ° 180
